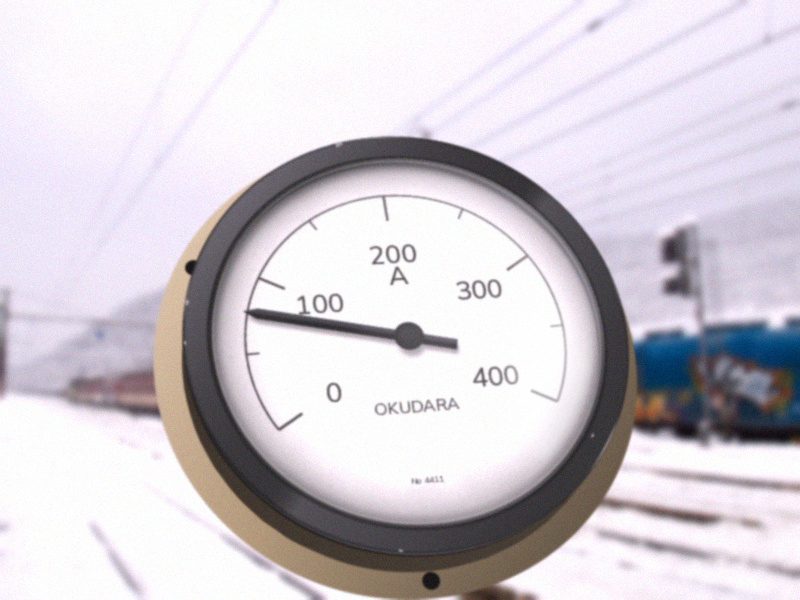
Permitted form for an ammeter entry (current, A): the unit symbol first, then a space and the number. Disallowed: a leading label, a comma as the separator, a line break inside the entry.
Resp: A 75
